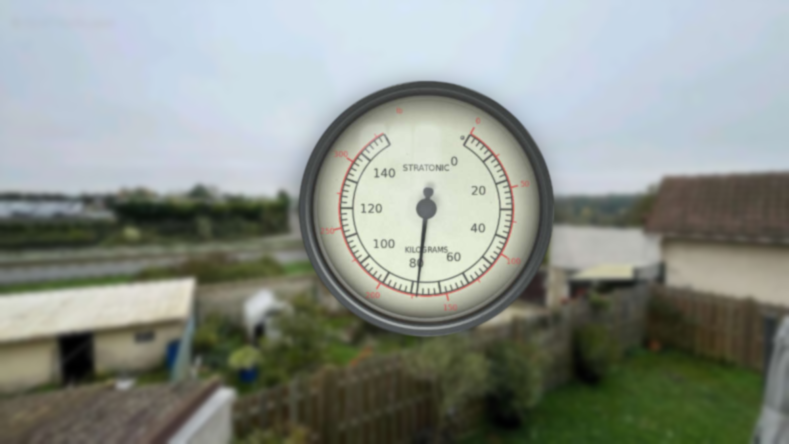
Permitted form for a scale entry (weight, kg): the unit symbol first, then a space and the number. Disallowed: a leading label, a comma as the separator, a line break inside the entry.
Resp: kg 78
